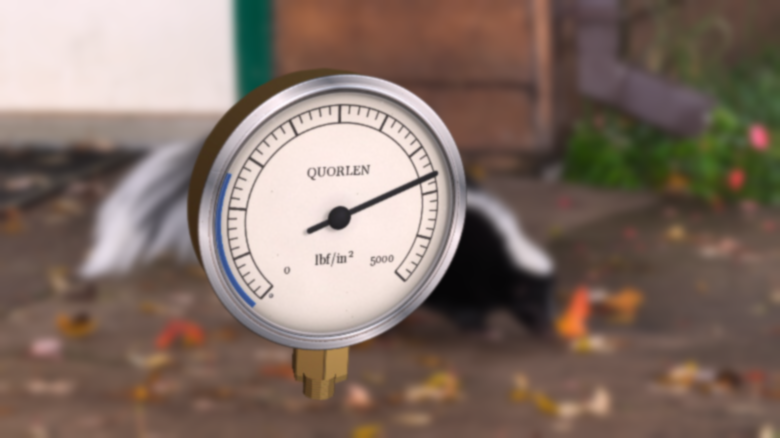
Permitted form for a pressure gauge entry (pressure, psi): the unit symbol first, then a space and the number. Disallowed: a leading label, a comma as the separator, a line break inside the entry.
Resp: psi 3800
